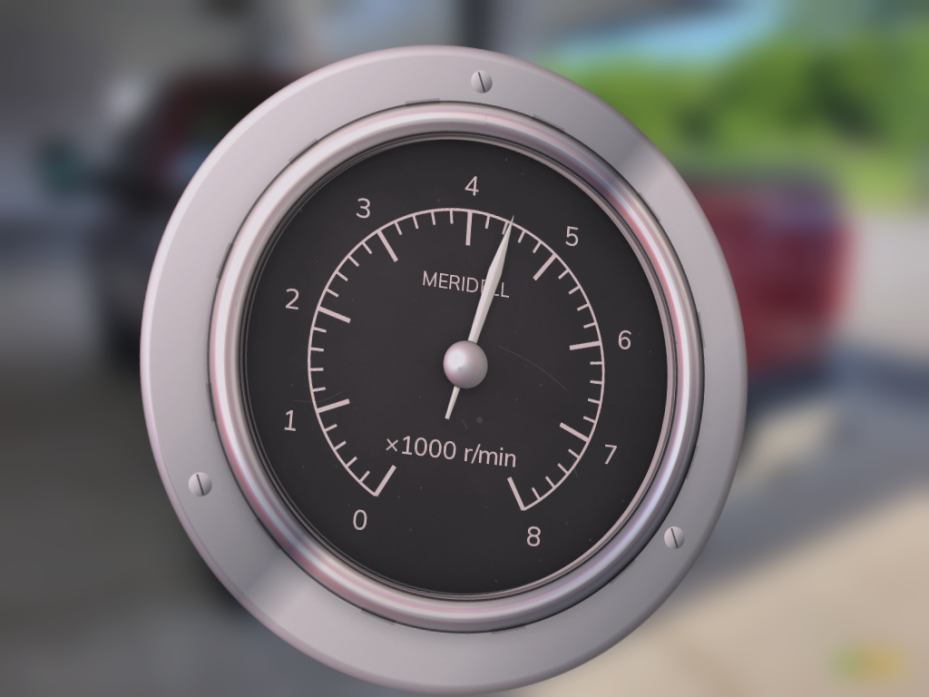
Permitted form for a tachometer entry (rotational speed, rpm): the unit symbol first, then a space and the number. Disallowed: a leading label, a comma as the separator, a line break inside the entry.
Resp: rpm 4400
